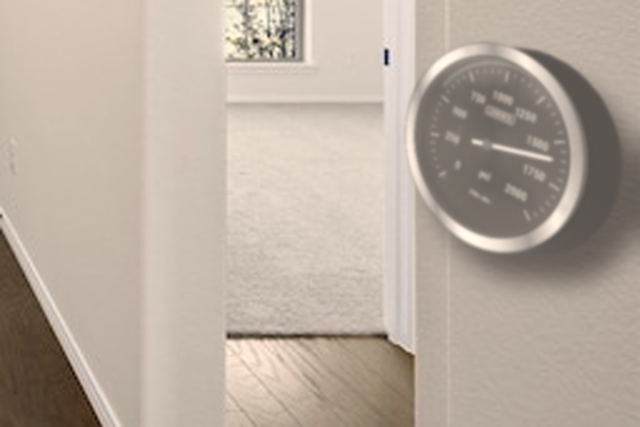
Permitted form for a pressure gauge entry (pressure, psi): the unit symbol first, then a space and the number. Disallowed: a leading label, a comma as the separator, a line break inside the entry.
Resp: psi 1600
